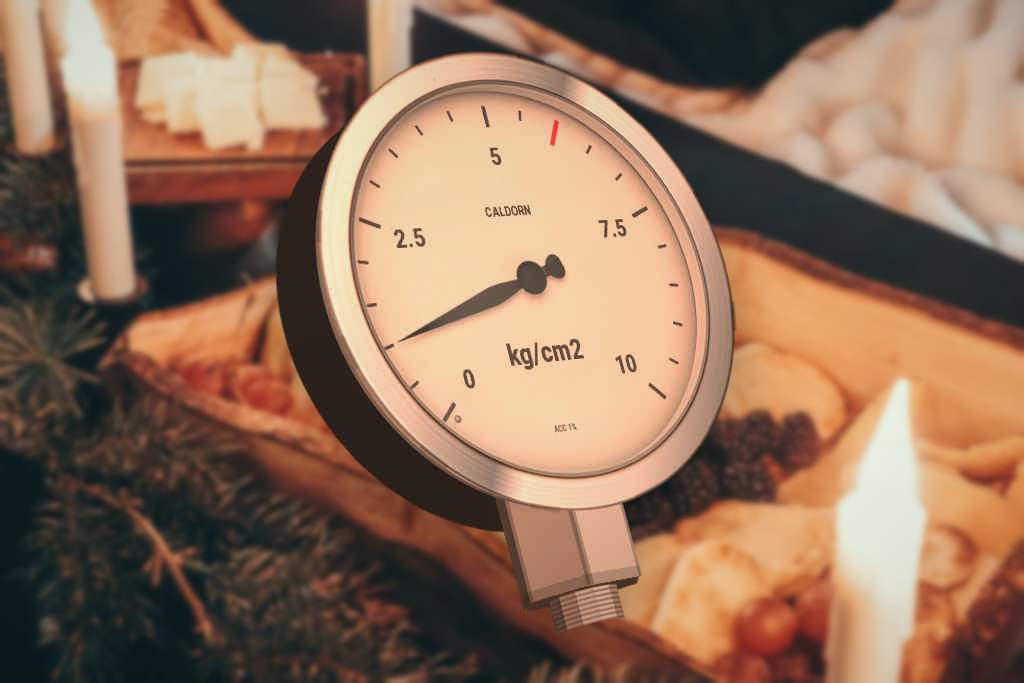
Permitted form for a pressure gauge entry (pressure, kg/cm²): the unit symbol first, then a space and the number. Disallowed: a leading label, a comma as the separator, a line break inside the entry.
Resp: kg/cm² 1
